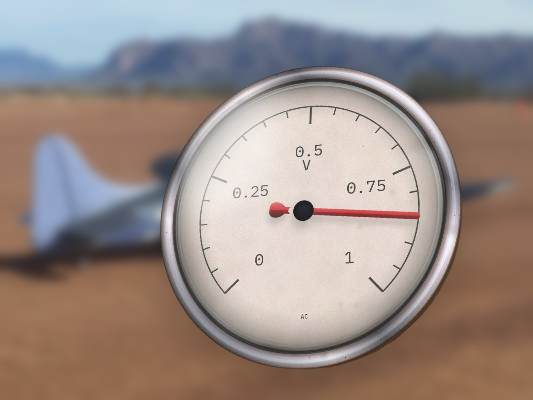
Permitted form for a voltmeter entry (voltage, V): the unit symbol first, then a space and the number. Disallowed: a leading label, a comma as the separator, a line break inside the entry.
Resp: V 0.85
